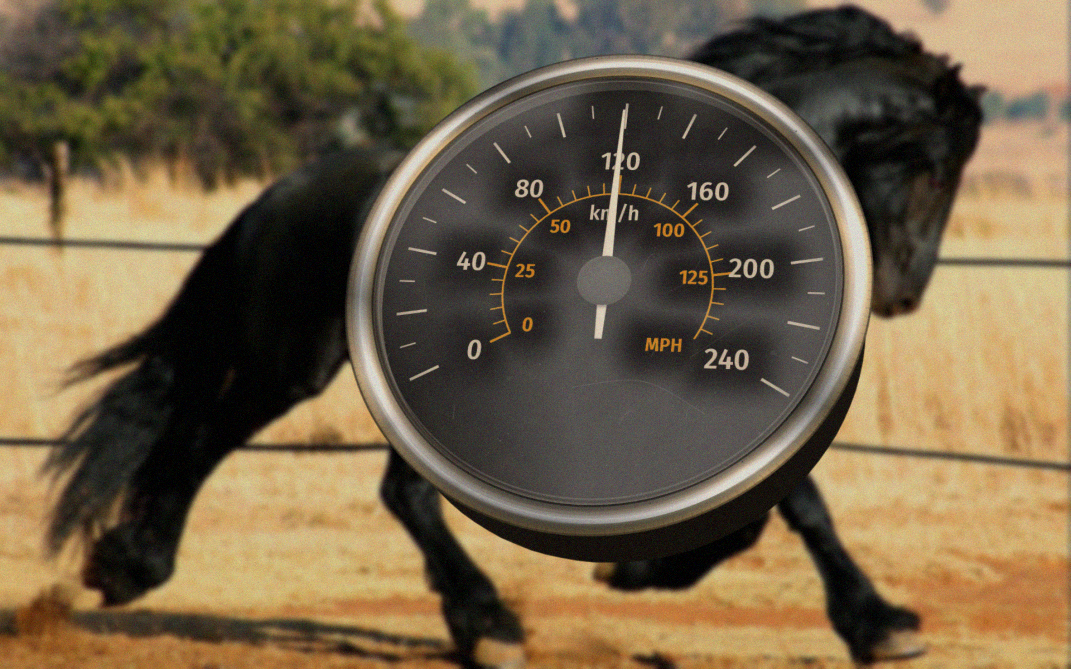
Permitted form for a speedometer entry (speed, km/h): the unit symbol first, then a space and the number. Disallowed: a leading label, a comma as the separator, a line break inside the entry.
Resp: km/h 120
